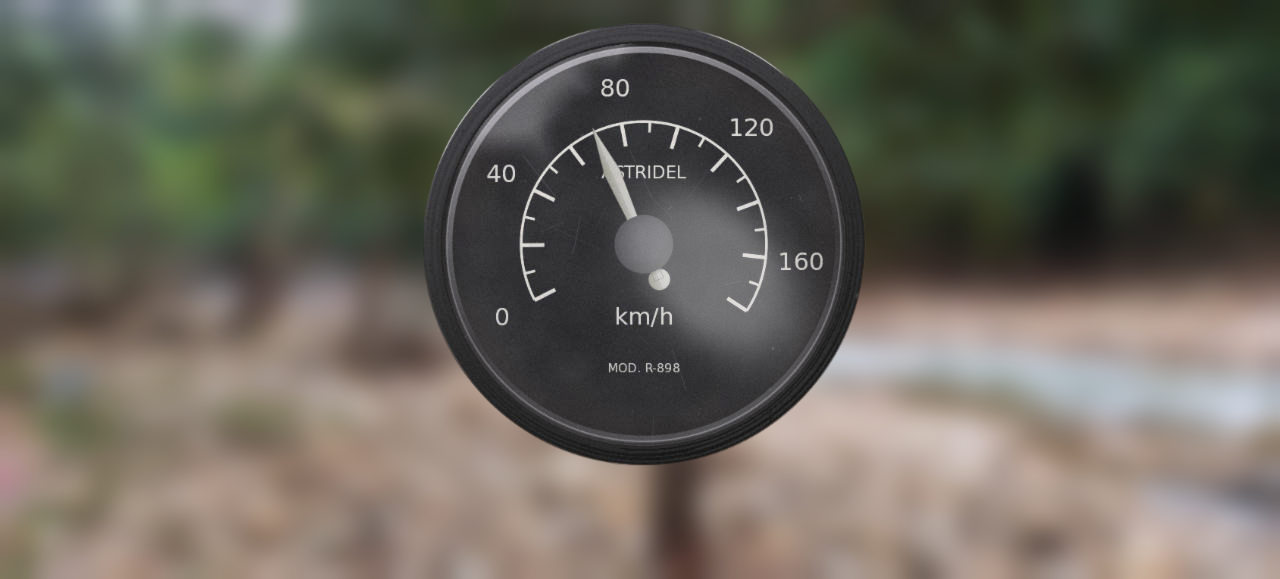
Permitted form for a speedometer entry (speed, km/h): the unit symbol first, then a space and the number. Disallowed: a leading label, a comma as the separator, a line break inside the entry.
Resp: km/h 70
